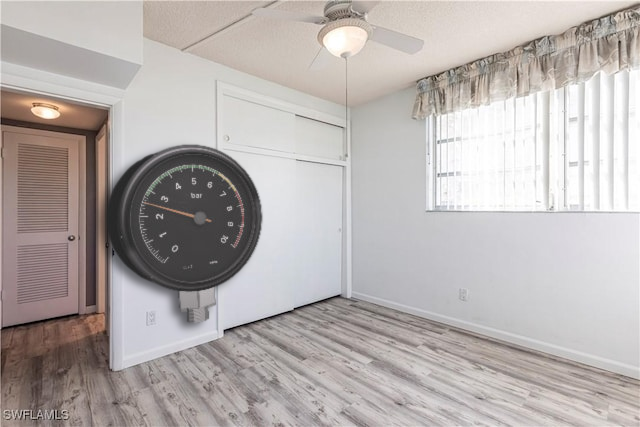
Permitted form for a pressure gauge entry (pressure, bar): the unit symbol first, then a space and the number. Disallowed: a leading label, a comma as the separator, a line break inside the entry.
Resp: bar 2.5
